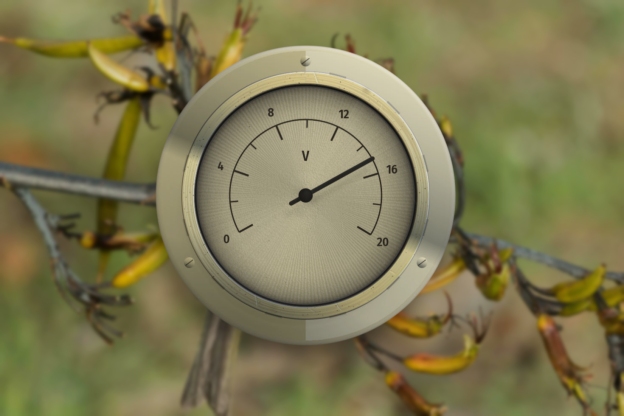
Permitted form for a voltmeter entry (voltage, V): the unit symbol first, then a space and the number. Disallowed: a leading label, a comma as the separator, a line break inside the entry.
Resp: V 15
